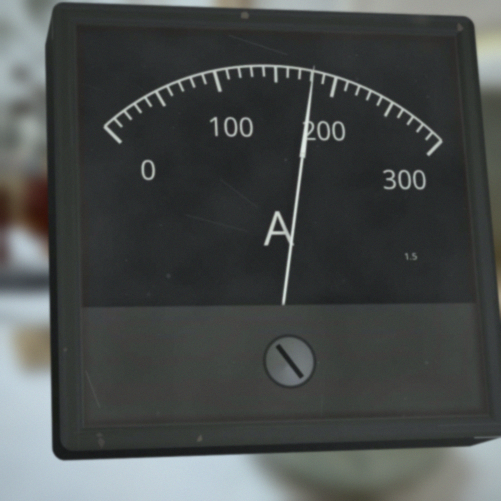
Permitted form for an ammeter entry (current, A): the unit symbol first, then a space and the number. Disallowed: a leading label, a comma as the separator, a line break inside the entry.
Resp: A 180
